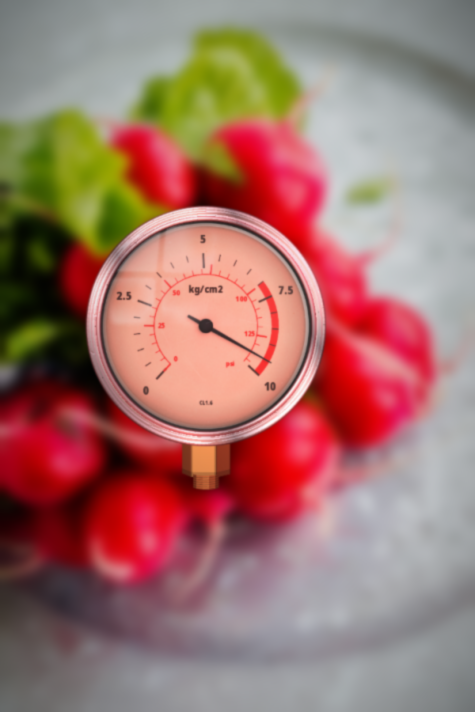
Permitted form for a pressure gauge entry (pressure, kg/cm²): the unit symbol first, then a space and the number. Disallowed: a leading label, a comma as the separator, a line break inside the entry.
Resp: kg/cm² 9.5
